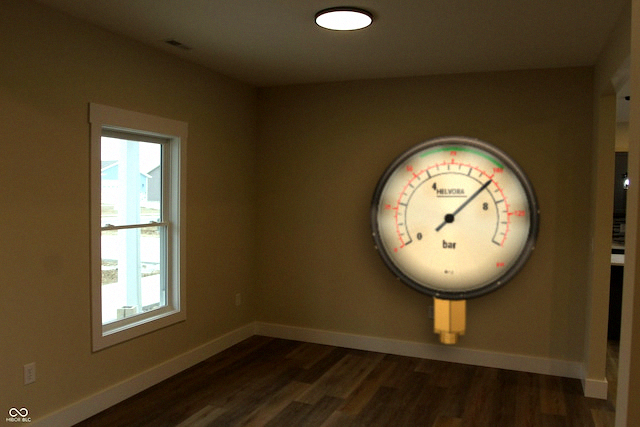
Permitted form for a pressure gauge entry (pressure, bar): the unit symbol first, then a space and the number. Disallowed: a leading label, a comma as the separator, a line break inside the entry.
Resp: bar 7
